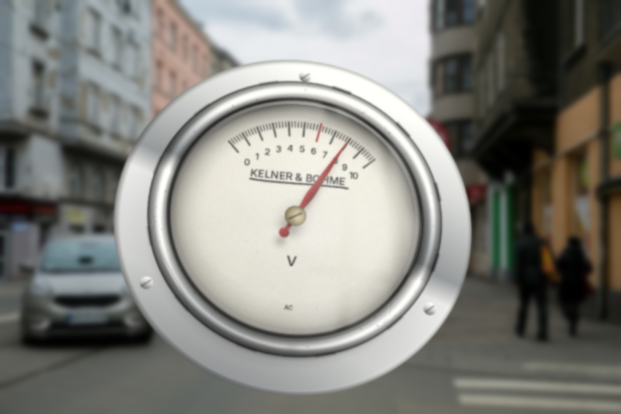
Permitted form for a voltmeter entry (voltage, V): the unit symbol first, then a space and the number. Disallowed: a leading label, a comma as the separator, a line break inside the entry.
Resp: V 8
